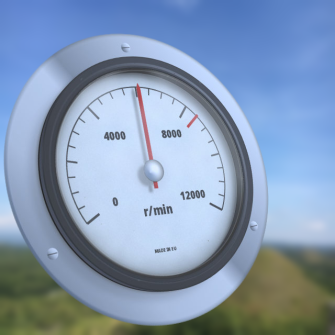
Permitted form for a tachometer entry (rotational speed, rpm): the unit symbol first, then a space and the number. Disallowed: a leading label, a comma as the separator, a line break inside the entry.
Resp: rpm 6000
